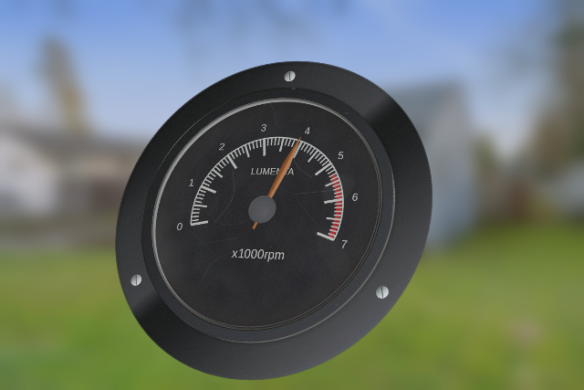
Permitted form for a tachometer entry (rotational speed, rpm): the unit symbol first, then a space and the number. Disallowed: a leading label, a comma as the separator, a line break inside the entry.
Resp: rpm 4000
